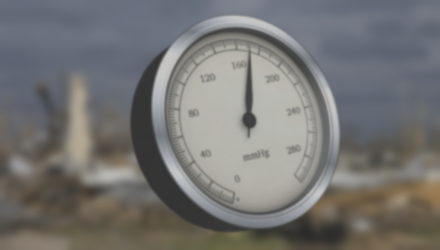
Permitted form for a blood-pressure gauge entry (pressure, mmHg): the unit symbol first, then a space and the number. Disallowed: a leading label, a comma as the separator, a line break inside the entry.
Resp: mmHg 170
